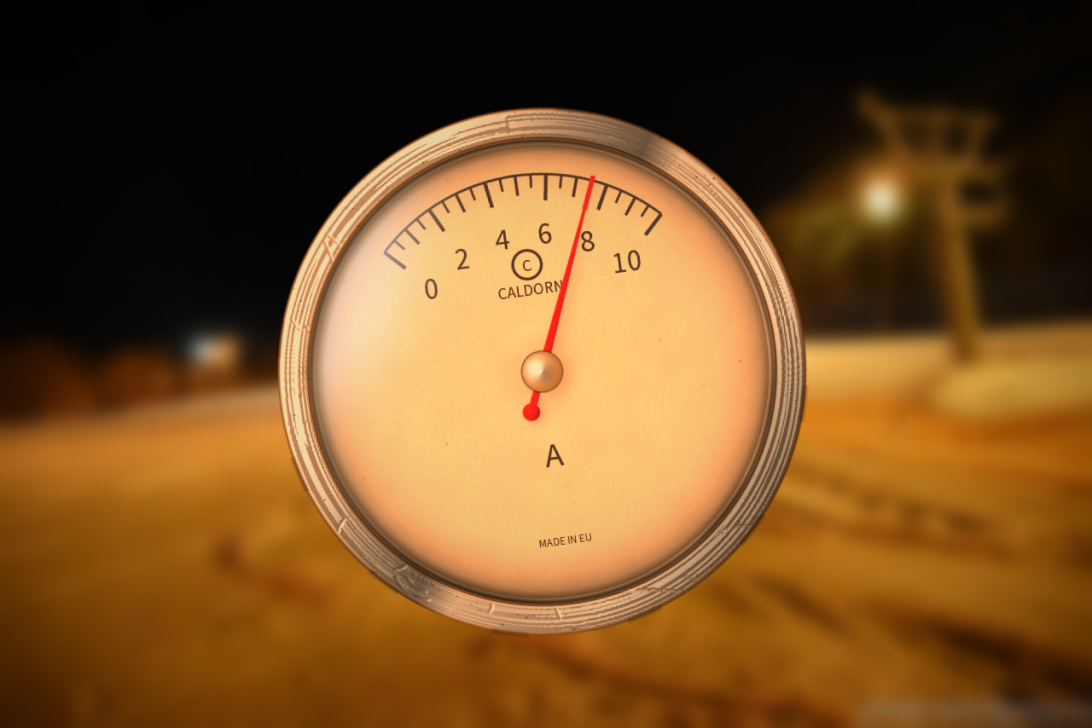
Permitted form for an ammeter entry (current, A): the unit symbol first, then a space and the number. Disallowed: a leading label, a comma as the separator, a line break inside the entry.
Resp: A 7.5
